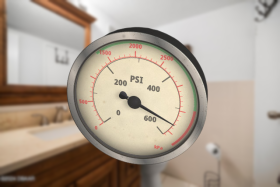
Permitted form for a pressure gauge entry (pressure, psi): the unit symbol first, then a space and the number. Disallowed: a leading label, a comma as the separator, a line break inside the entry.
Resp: psi 550
